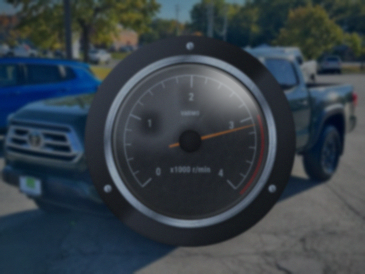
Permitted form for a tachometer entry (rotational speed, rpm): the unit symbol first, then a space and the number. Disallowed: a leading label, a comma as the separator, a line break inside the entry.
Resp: rpm 3100
